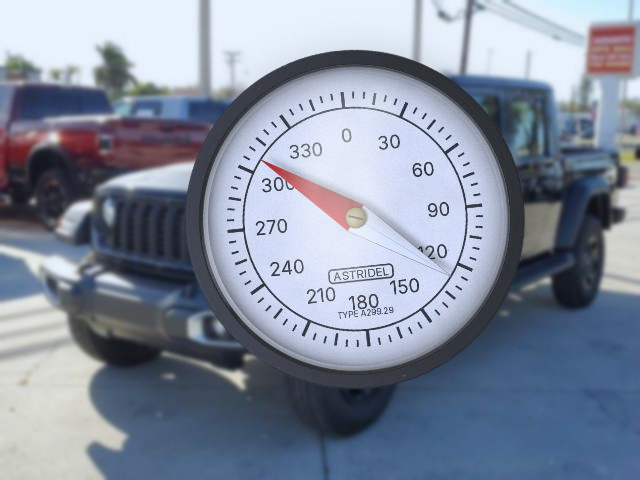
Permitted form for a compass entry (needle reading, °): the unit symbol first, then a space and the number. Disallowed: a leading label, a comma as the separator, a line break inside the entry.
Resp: ° 307.5
